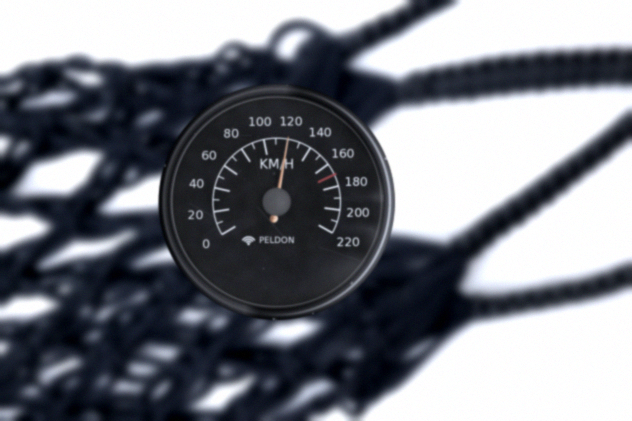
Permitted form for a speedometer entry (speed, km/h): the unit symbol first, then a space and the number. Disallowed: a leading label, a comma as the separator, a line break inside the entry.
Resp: km/h 120
